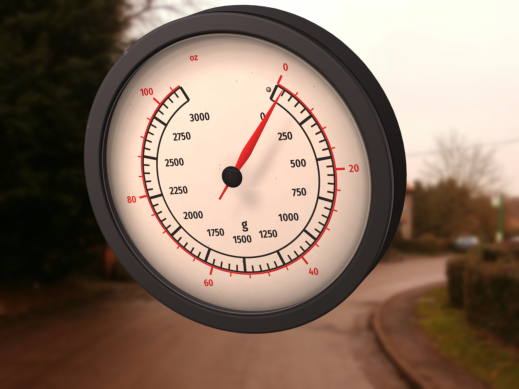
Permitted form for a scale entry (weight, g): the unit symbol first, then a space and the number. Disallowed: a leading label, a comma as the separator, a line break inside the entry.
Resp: g 50
